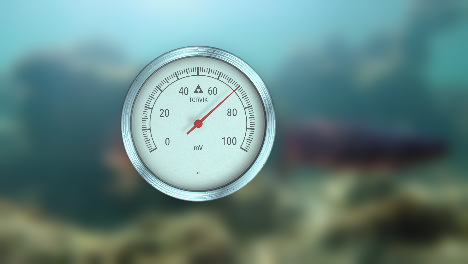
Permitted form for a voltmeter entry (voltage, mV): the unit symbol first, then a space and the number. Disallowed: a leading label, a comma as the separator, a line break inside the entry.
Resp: mV 70
